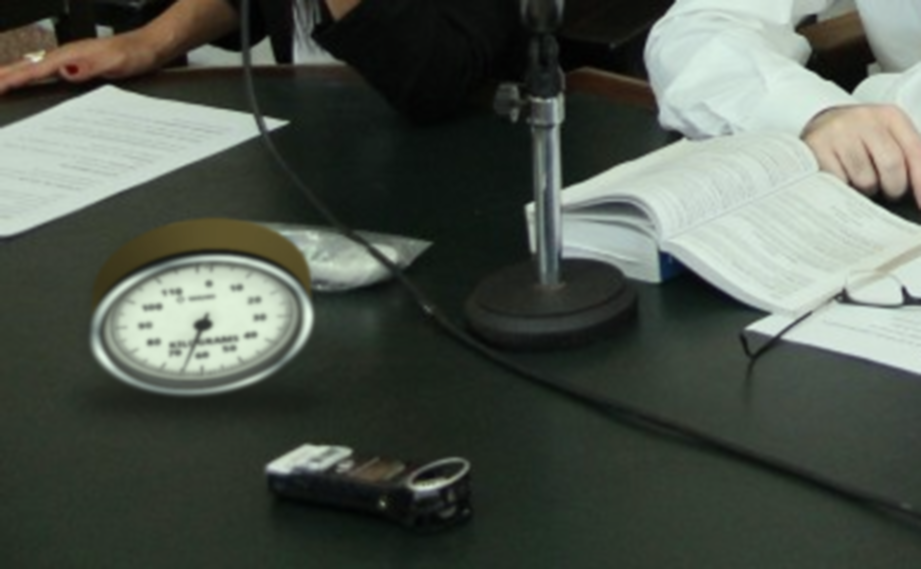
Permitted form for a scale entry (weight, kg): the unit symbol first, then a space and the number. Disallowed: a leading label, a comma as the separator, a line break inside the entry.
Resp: kg 65
